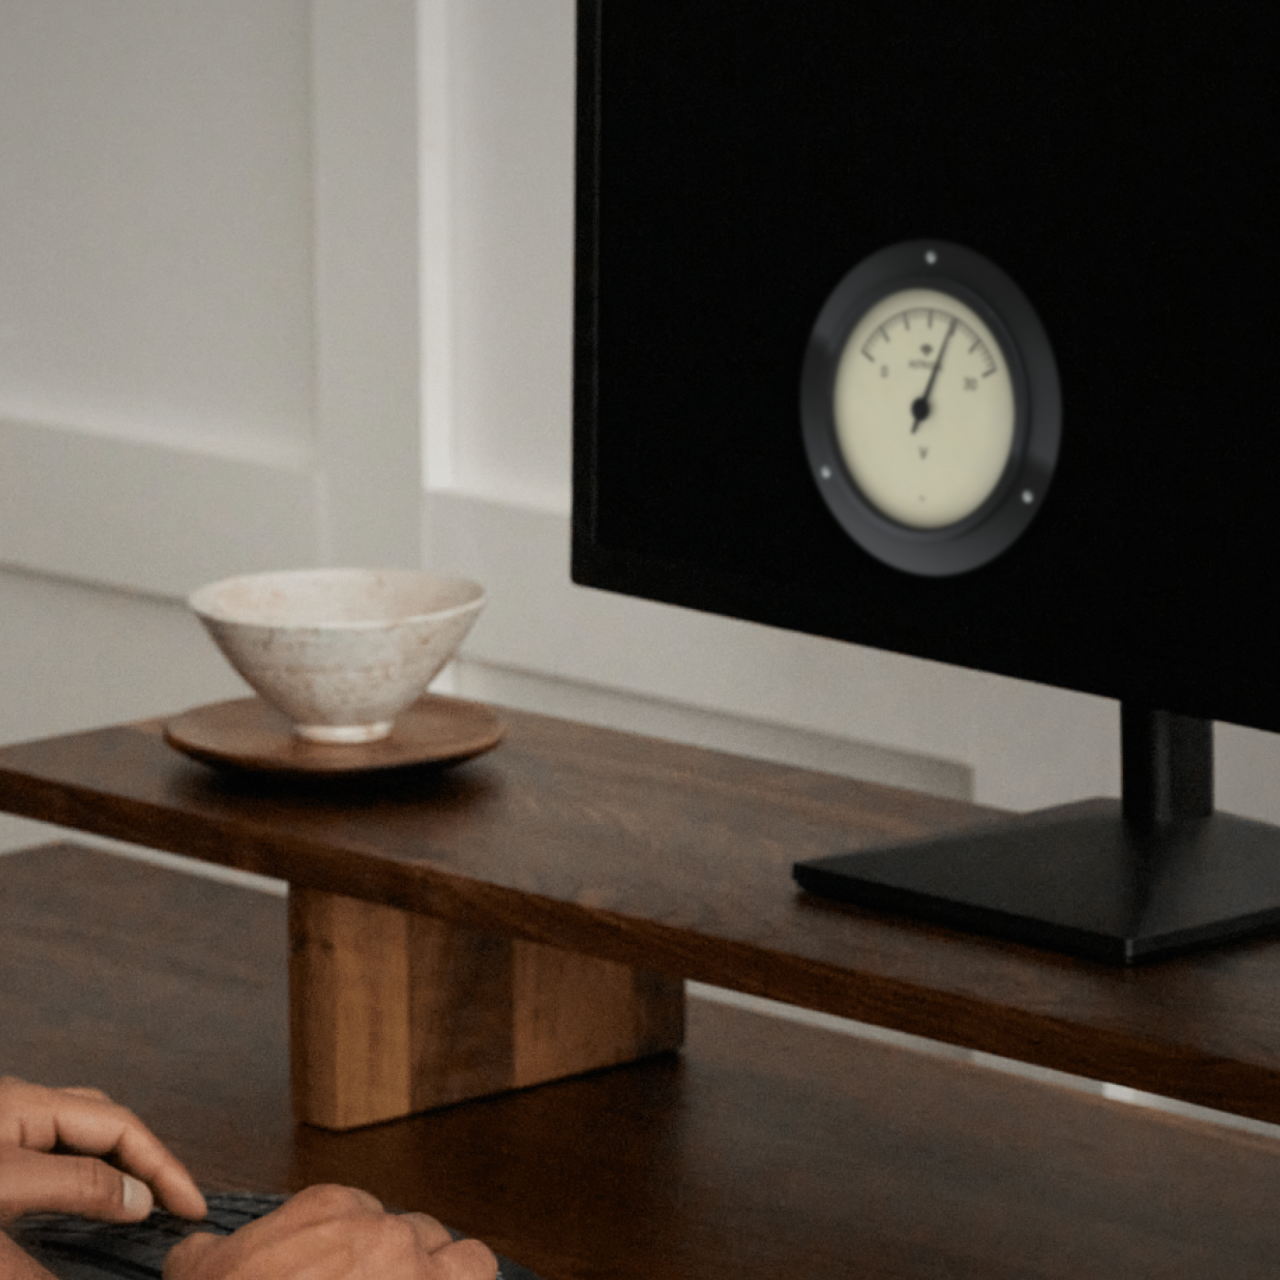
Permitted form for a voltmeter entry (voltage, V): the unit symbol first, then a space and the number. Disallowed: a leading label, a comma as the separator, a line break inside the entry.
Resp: V 20
